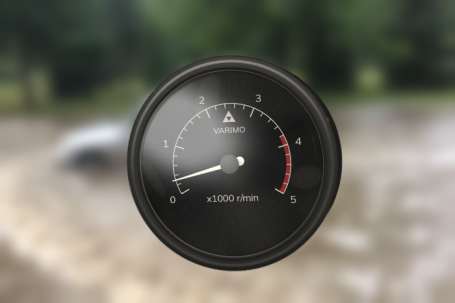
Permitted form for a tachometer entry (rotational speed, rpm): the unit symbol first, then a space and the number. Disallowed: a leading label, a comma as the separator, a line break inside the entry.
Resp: rpm 300
